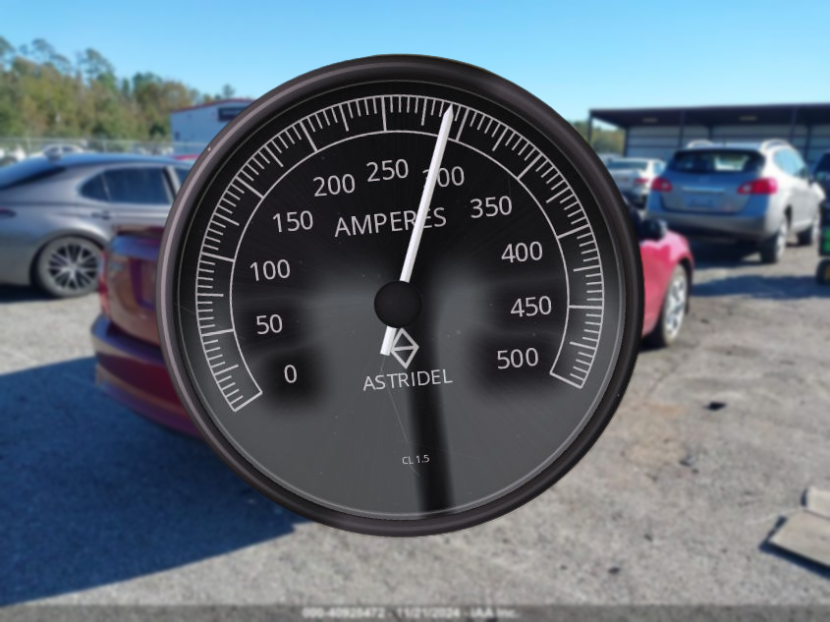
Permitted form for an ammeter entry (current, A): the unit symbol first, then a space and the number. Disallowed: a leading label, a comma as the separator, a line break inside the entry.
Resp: A 290
